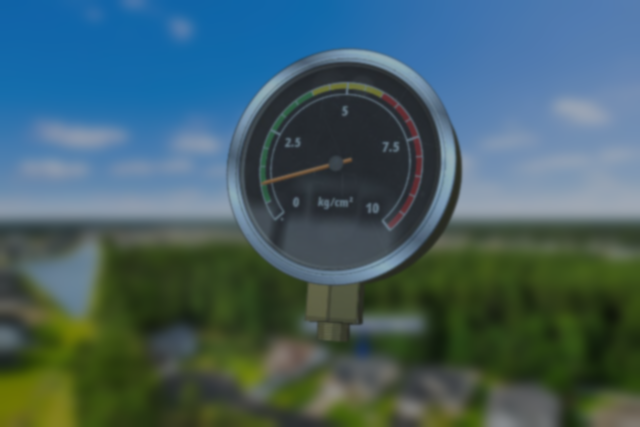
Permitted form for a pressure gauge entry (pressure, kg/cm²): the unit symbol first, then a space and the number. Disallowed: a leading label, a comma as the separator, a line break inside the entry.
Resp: kg/cm² 1
